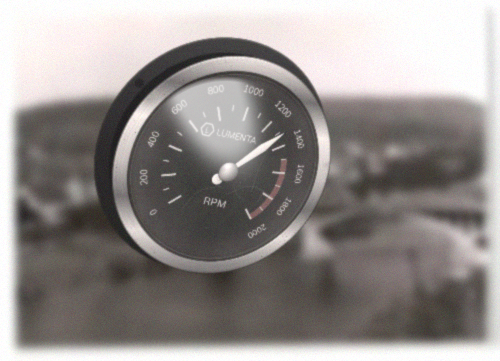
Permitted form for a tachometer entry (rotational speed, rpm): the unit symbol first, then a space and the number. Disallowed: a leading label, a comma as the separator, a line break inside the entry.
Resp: rpm 1300
